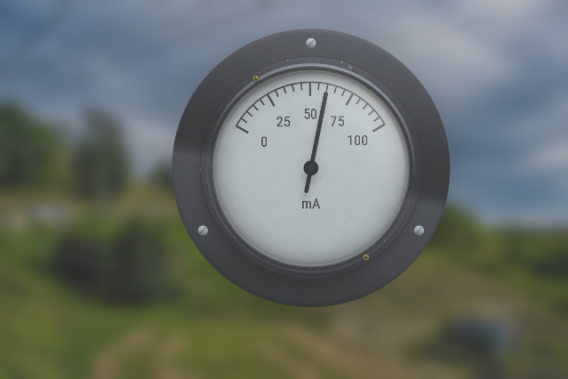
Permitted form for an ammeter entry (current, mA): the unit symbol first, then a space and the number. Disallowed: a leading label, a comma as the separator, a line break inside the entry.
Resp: mA 60
